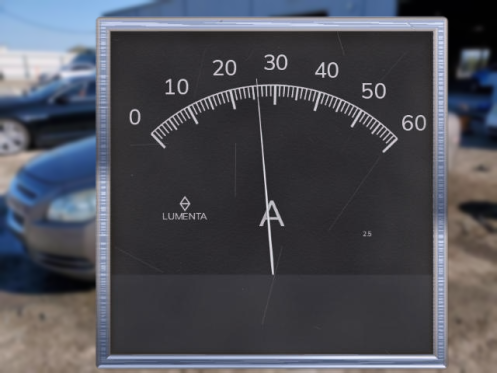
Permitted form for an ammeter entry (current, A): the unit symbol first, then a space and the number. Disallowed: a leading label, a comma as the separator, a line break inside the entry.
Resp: A 26
